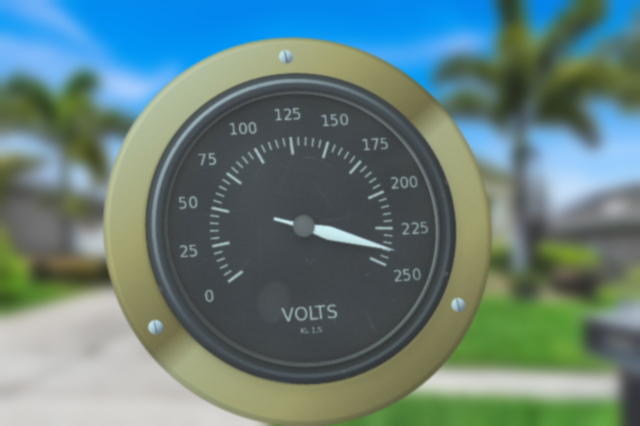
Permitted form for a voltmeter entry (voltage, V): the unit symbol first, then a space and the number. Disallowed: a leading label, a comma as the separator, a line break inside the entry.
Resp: V 240
